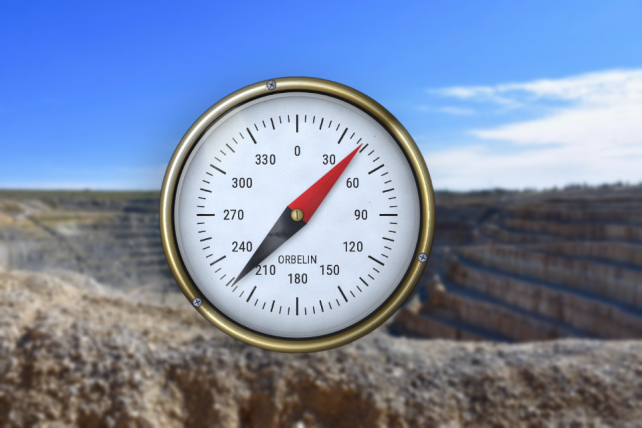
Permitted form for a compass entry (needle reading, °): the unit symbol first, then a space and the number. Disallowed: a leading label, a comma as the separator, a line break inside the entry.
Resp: ° 42.5
